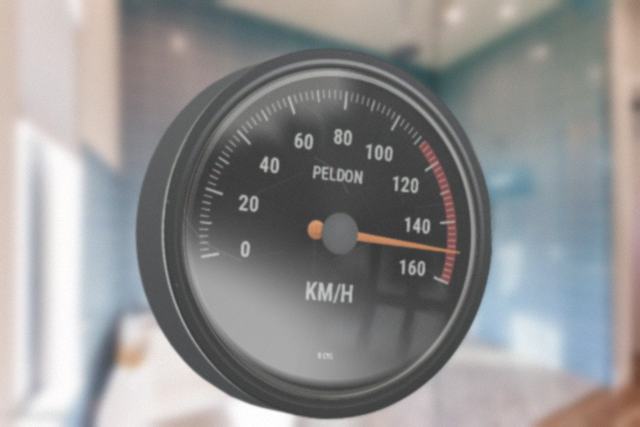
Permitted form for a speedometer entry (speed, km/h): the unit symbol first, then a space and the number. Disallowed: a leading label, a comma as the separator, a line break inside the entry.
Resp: km/h 150
